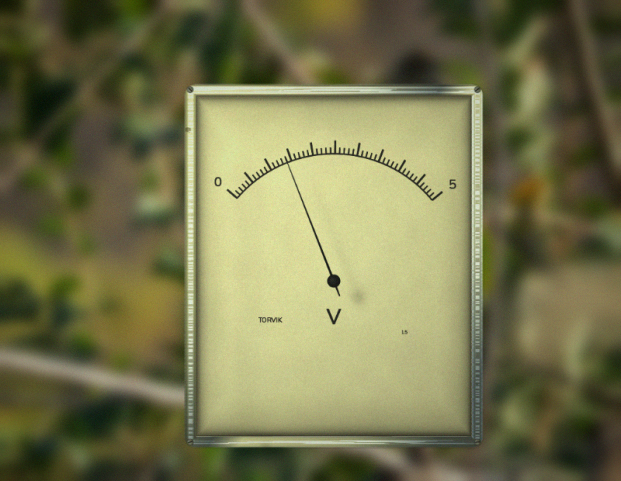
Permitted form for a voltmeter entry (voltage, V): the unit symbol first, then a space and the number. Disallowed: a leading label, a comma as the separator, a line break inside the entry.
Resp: V 1.4
